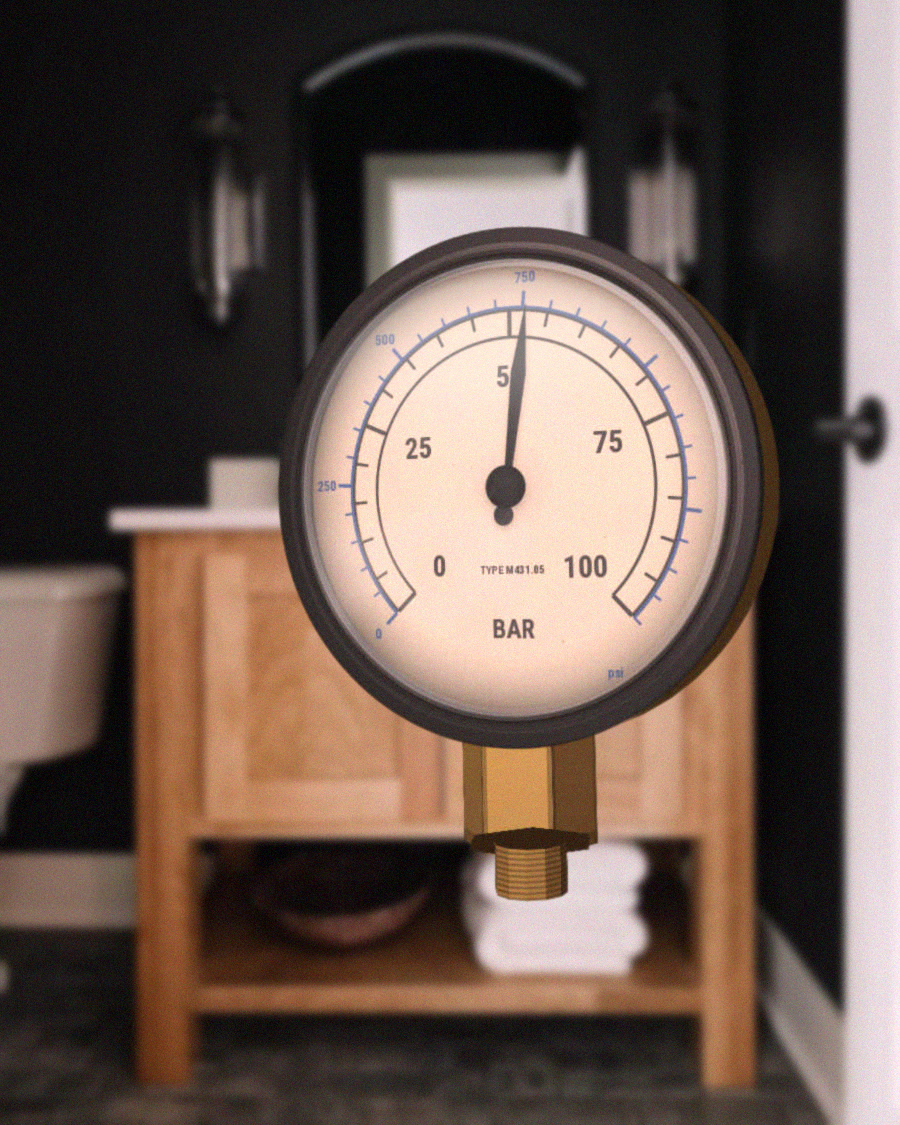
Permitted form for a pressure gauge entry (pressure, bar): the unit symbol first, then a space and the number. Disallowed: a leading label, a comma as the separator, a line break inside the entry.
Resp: bar 52.5
